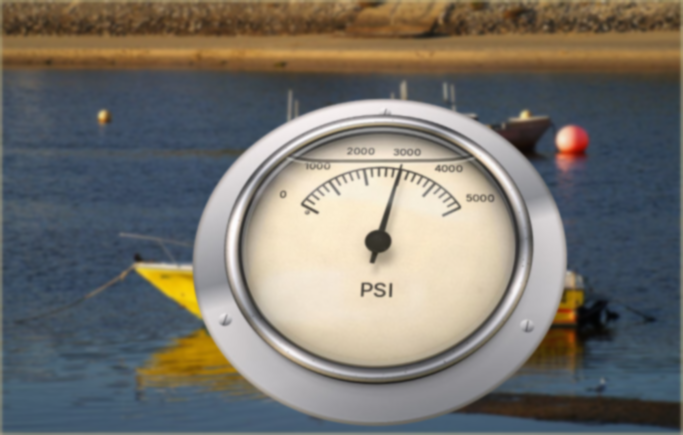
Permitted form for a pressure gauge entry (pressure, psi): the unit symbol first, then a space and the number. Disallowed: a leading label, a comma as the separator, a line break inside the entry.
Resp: psi 3000
